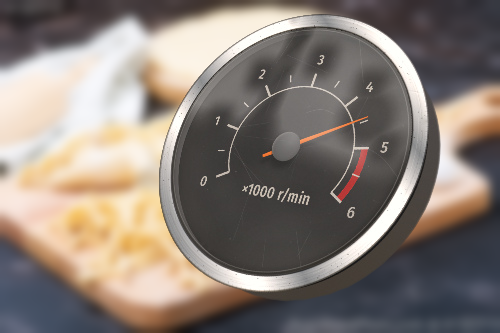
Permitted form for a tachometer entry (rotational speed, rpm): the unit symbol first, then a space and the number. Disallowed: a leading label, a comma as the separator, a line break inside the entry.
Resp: rpm 4500
